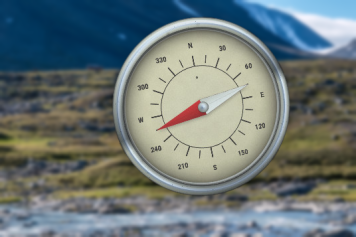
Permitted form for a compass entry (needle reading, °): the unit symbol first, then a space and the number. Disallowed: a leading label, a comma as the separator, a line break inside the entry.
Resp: ° 255
